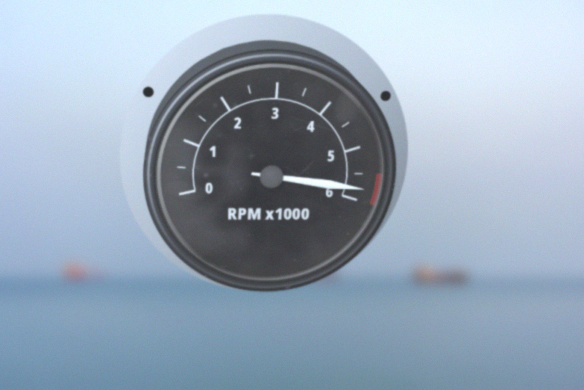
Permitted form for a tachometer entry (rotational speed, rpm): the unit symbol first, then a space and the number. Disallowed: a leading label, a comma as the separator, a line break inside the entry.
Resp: rpm 5750
